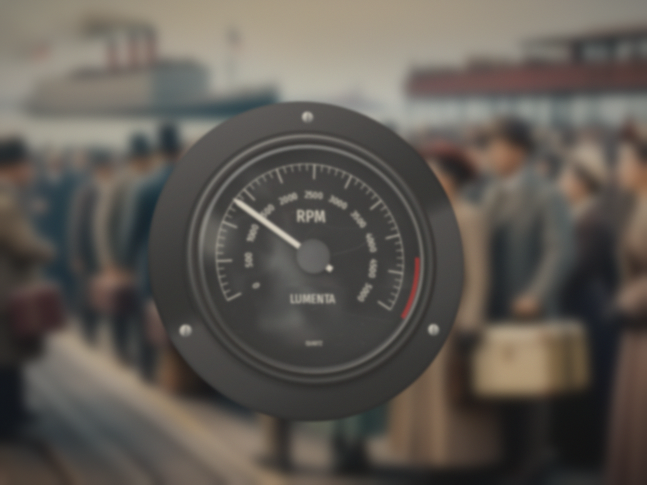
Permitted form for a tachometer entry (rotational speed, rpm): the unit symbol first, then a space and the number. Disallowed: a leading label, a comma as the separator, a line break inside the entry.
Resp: rpm 1300
